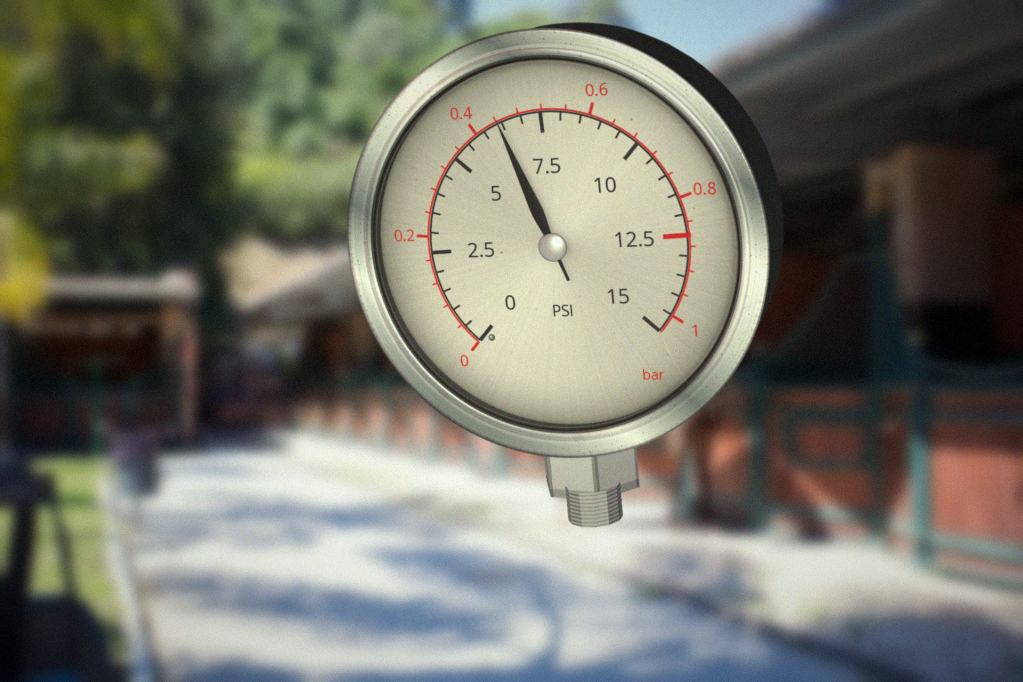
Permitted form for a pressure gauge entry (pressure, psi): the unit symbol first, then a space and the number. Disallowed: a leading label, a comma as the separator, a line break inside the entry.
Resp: psi 6.5
